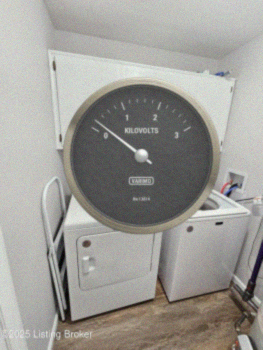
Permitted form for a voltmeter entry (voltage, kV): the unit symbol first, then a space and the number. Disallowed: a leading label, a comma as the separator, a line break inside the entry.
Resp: kV 0.2
